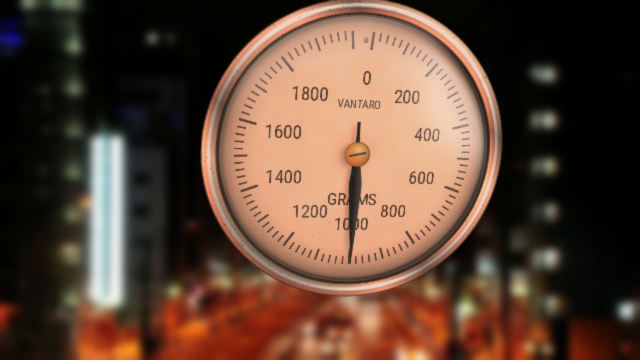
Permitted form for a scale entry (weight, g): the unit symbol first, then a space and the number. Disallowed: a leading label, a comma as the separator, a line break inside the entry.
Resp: g 1000
